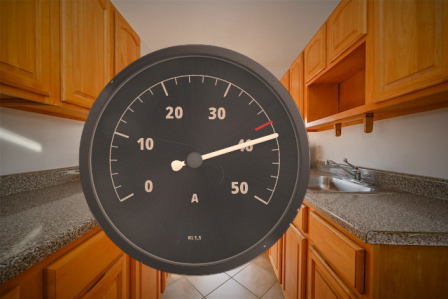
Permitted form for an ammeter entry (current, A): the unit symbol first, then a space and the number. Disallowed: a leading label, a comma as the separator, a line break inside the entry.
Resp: A 40
